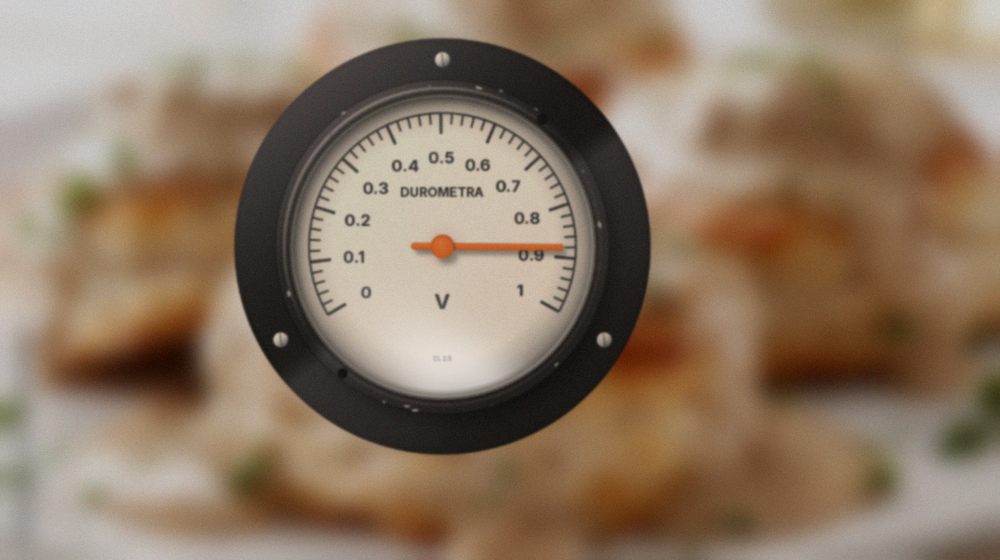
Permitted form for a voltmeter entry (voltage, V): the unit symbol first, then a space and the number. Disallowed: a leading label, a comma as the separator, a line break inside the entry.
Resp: V 0.88
